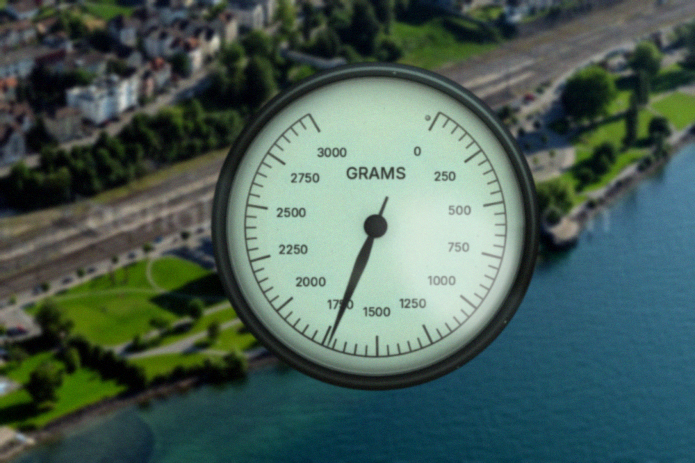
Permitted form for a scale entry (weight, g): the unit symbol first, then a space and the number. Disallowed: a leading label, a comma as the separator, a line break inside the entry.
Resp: g 1725
